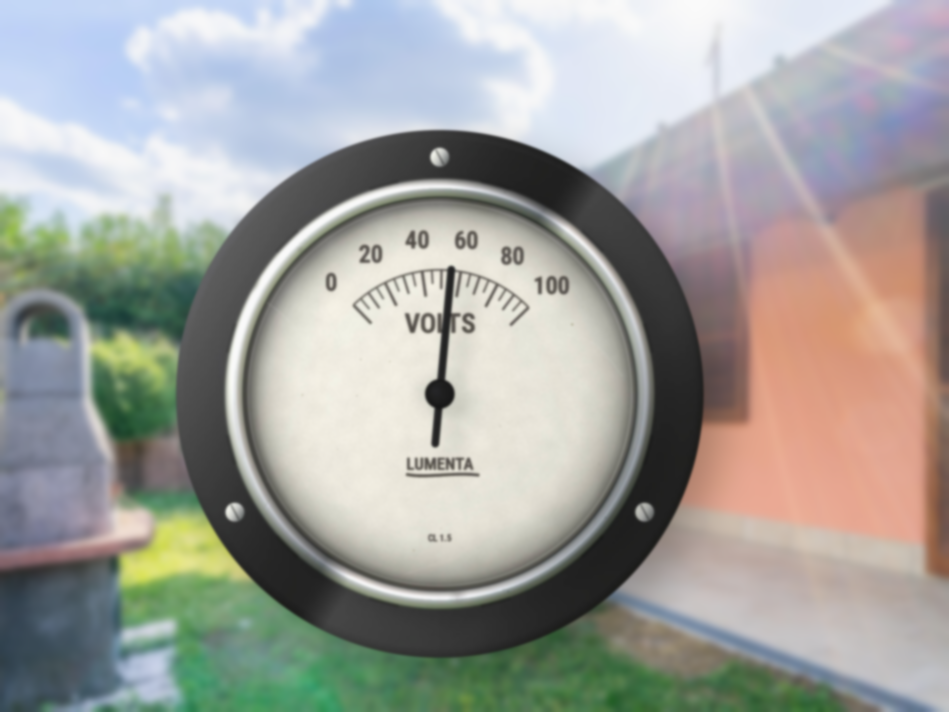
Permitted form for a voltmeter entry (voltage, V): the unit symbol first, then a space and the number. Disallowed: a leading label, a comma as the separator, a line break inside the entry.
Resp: V 55
